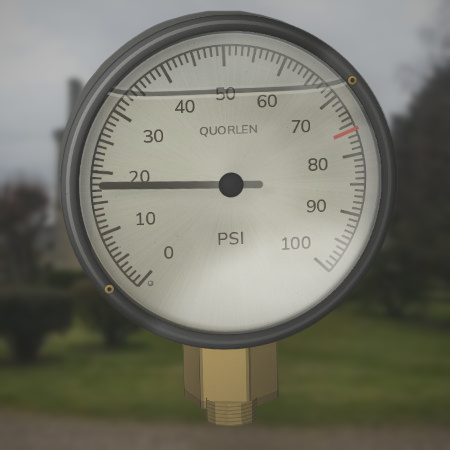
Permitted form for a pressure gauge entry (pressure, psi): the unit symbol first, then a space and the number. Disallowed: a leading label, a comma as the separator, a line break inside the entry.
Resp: psi 18
